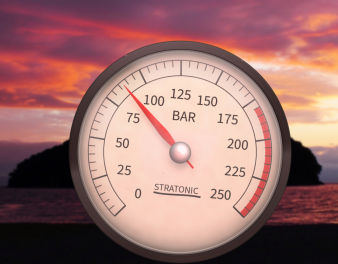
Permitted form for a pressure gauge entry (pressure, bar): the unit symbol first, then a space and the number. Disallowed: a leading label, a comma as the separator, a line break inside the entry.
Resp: bar 87.5
